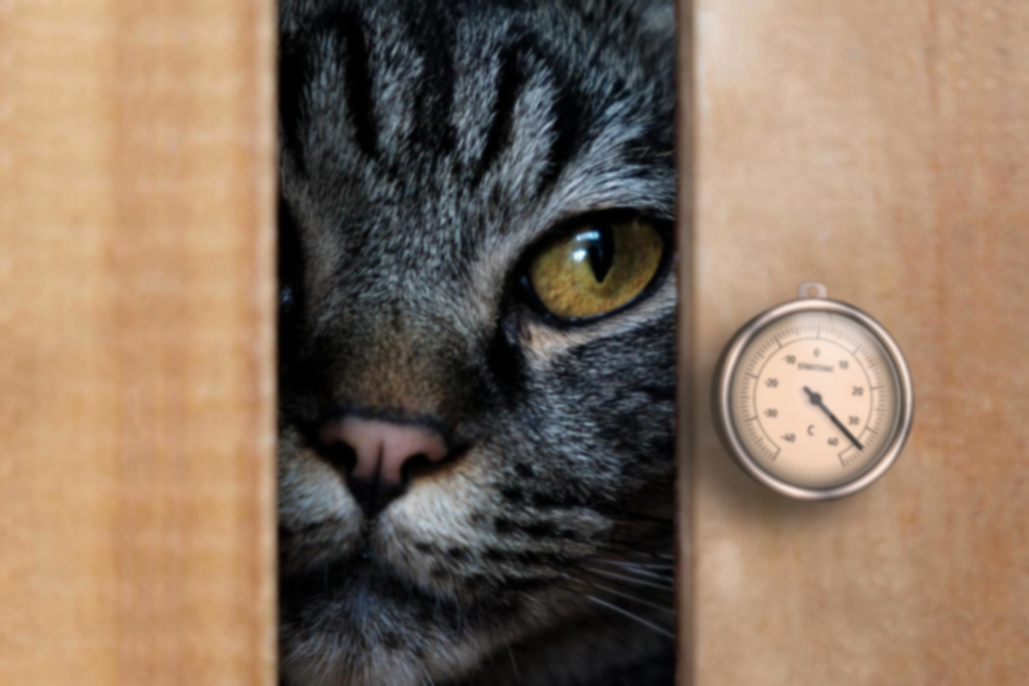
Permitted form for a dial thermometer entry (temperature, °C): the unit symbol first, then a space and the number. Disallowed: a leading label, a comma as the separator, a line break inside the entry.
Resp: °C 35
